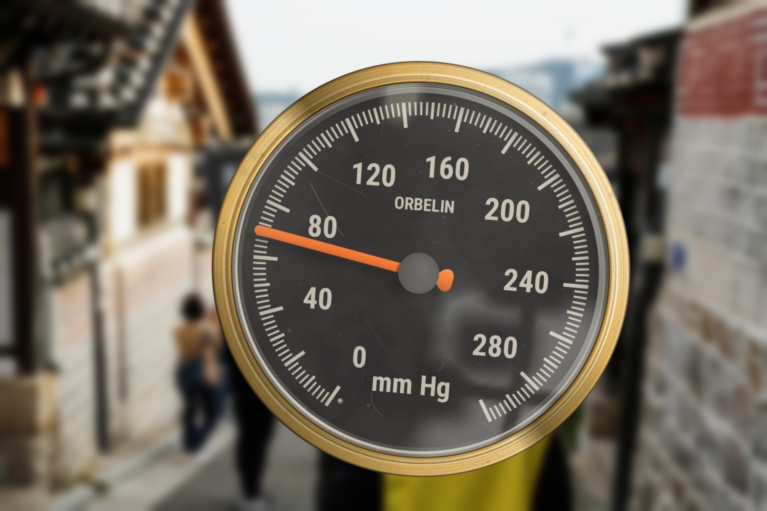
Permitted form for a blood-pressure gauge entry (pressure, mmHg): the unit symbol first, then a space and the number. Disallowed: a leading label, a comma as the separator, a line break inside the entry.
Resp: mmHg 70
